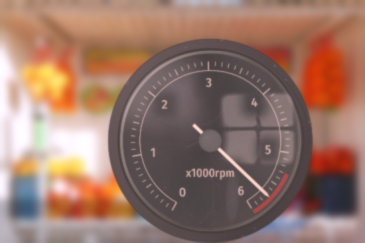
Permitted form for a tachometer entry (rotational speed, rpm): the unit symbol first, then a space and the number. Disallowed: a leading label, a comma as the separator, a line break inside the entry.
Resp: rpm 5700
